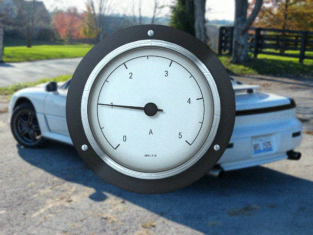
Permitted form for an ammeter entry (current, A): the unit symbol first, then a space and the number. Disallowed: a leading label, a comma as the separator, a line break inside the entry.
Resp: A 1
